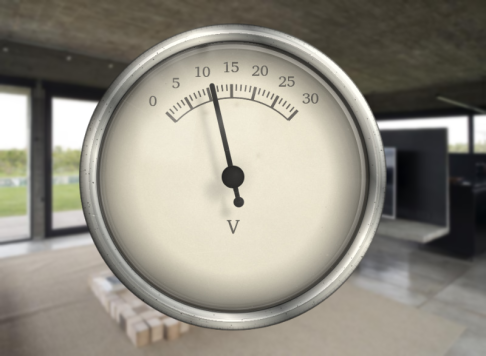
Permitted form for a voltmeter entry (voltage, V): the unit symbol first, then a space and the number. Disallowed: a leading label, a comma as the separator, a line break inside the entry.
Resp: V 11
